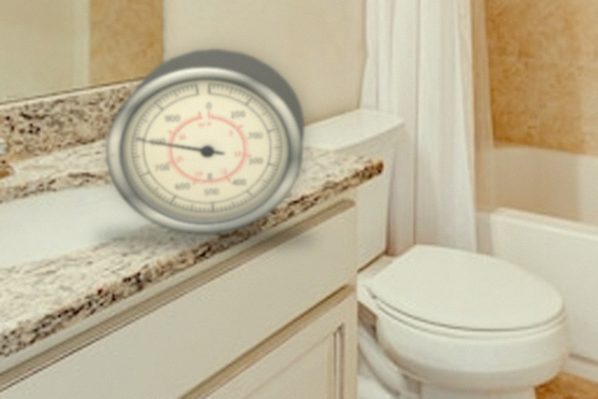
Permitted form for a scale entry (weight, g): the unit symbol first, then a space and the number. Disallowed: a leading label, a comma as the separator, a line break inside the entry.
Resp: g 800
